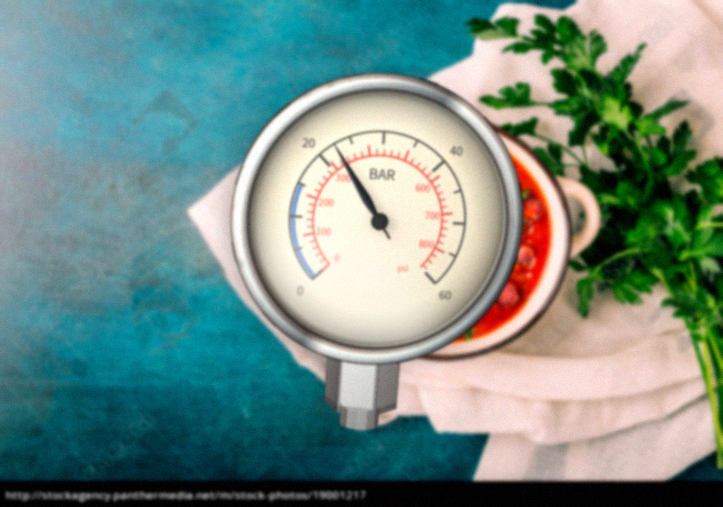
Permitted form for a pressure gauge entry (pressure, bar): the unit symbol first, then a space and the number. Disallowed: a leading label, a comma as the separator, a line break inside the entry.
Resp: bar 22.5
